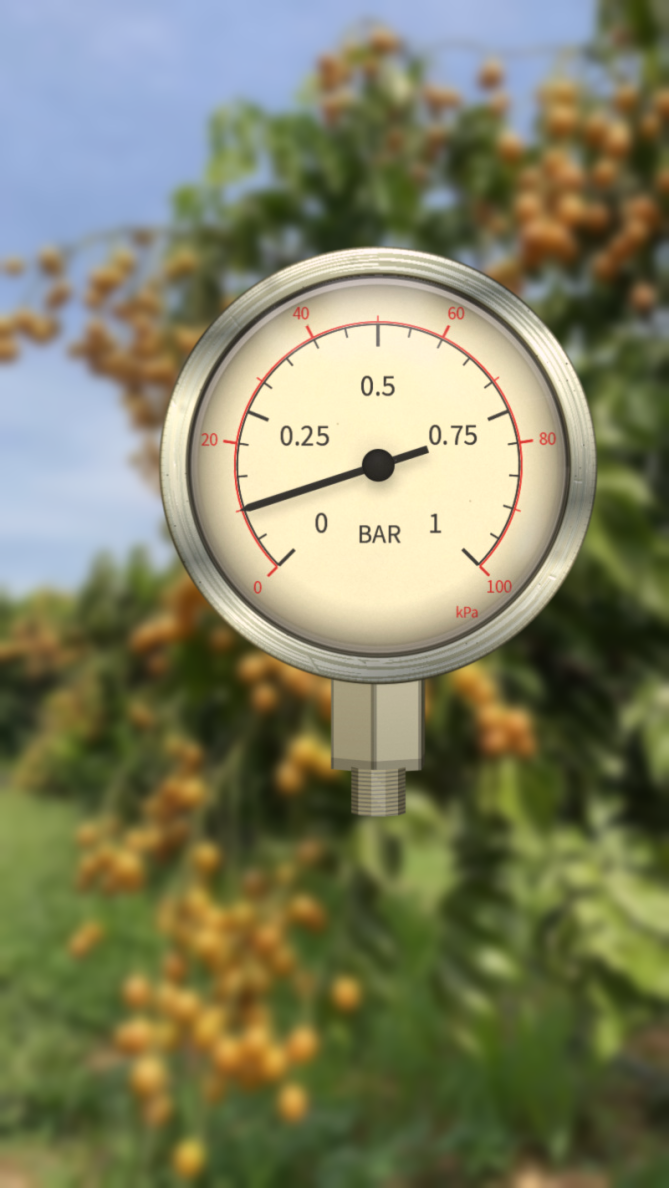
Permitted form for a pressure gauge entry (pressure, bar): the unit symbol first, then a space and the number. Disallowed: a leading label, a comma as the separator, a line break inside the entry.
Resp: bar 0.1
